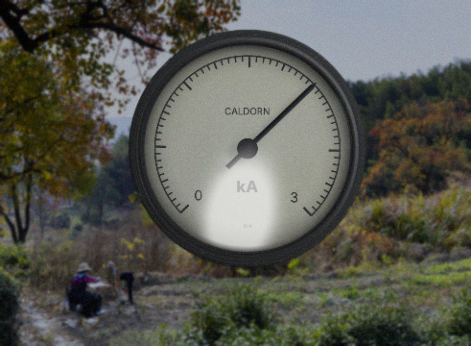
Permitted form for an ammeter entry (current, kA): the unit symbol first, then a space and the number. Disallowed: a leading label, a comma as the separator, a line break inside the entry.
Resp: kA 2
